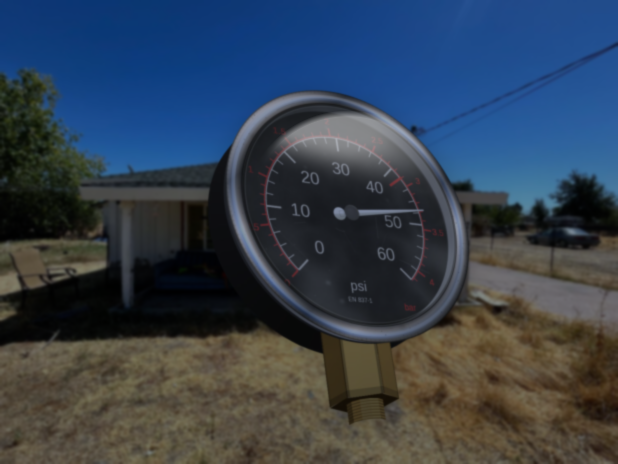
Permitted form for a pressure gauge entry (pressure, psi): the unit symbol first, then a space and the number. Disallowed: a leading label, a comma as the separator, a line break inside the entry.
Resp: psi 48
